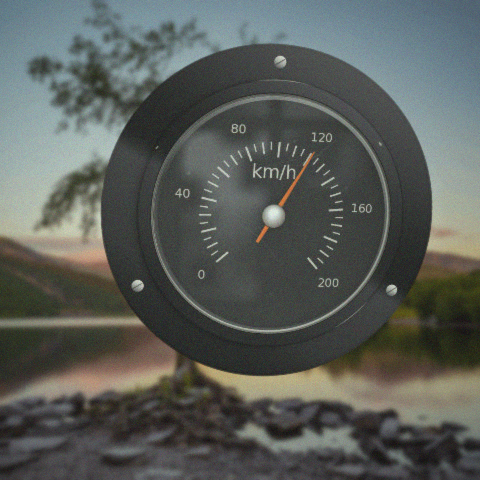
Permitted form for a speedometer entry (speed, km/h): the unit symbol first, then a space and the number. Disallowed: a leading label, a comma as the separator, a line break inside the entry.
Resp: km/h 120
